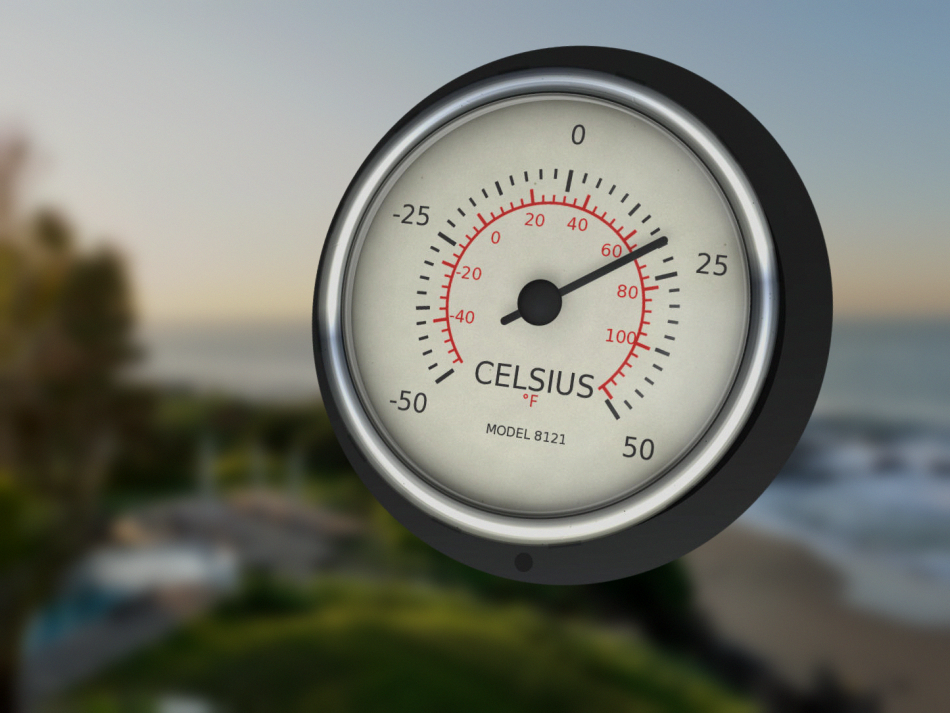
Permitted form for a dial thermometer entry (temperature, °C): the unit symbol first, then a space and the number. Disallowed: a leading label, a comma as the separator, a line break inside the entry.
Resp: °C 20
